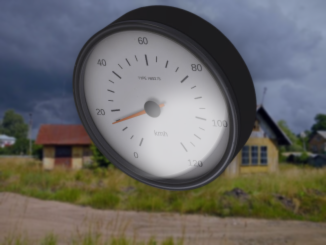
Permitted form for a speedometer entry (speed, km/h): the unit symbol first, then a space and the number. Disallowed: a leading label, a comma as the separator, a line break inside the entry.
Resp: km/h 15
